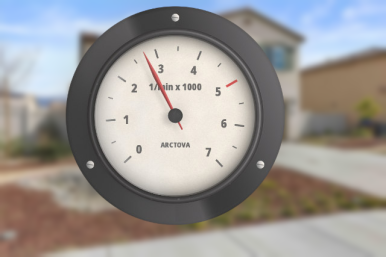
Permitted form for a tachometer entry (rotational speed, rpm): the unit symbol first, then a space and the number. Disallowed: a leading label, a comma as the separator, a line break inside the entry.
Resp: rpm 2750
